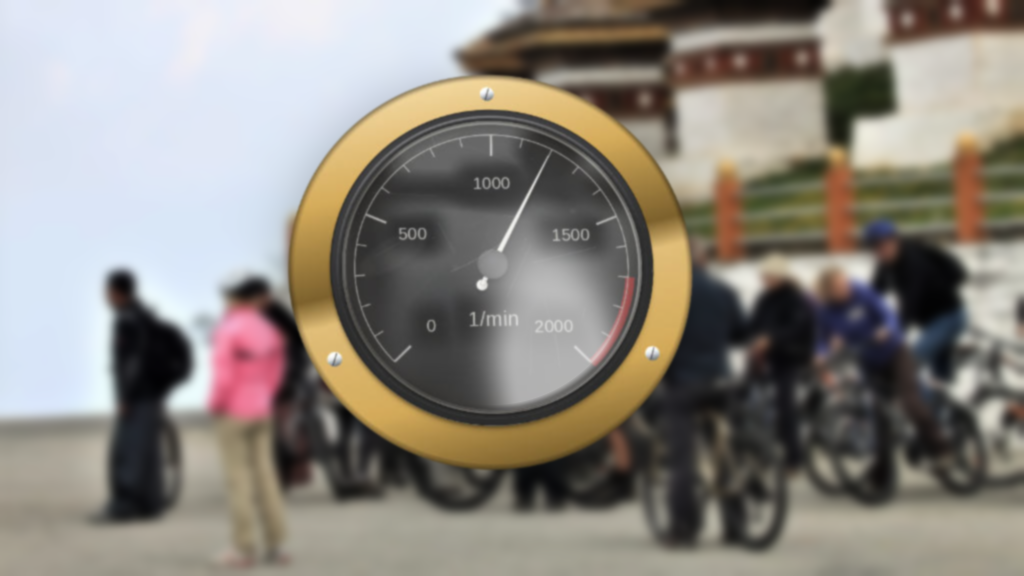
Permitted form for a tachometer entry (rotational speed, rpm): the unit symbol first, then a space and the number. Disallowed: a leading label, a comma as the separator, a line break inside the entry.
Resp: rpm 1200
